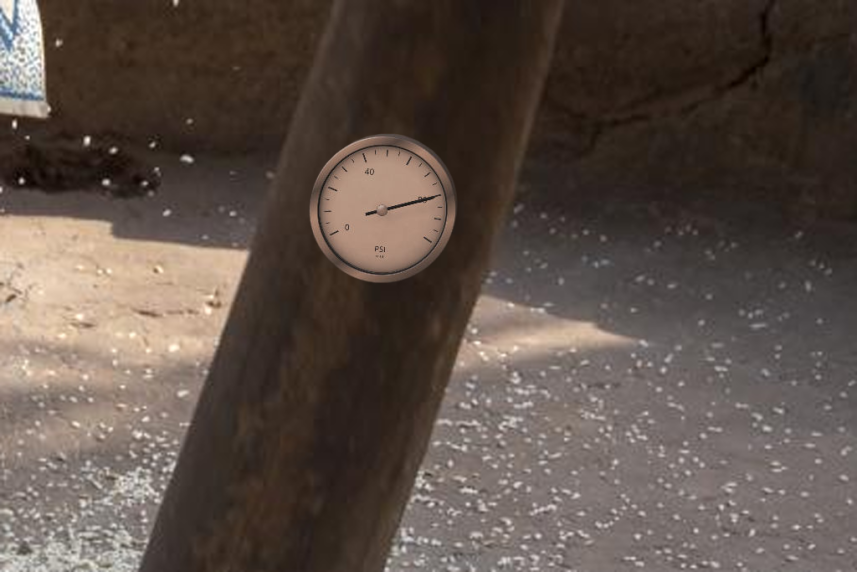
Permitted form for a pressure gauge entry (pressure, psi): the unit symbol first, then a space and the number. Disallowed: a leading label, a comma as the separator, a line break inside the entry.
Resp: psi 80
